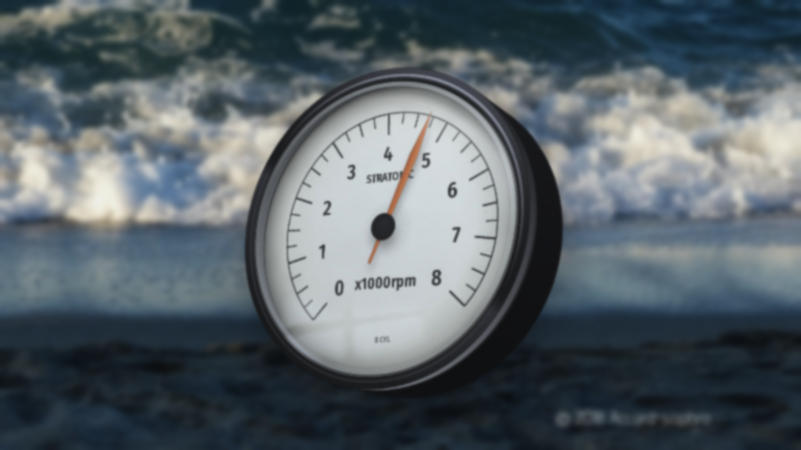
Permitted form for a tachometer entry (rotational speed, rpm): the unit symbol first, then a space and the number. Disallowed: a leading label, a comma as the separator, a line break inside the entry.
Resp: rpm 4750
